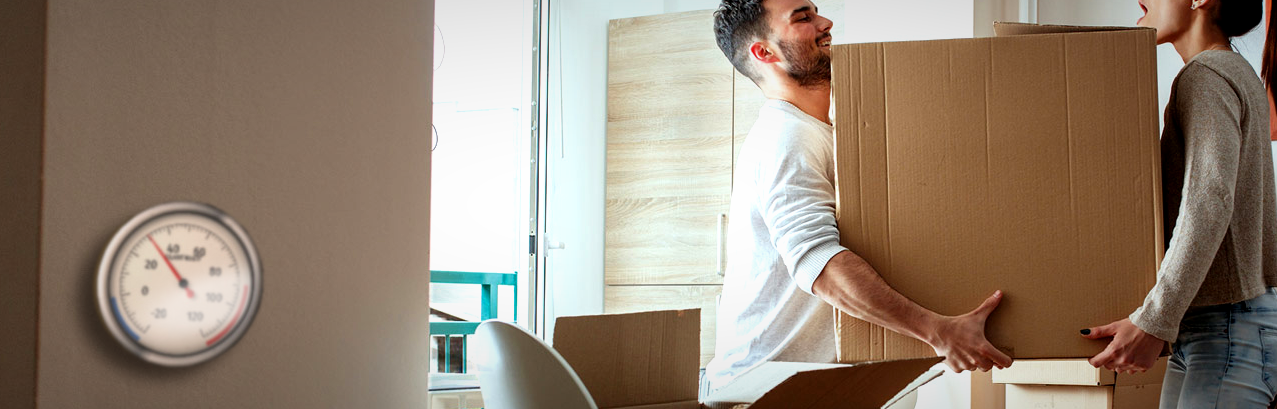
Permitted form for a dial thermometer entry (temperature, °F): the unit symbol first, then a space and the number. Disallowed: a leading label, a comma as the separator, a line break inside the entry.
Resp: °F 30
